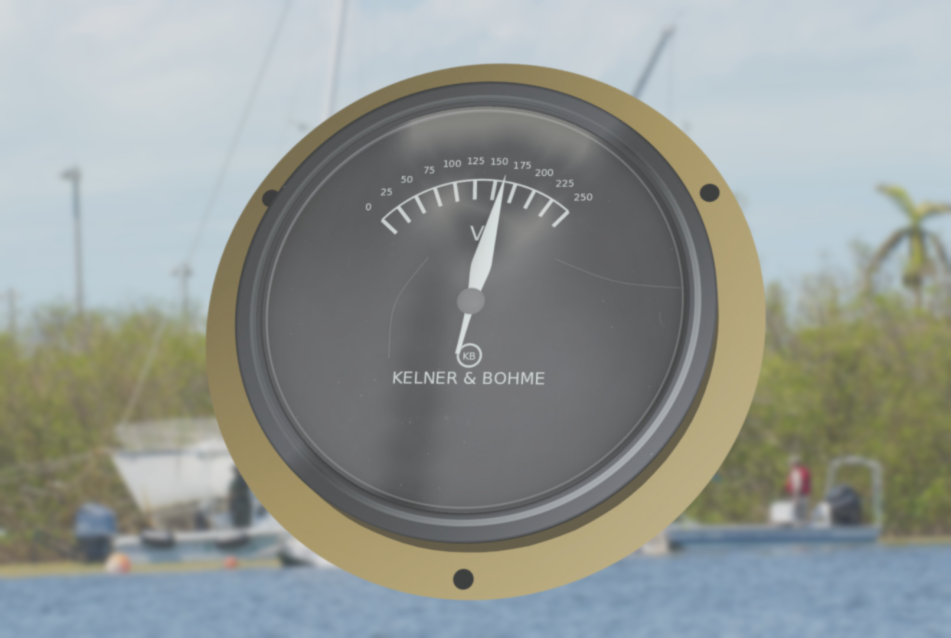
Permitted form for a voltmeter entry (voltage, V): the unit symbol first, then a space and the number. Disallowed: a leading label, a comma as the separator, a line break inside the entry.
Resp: V 162.5
